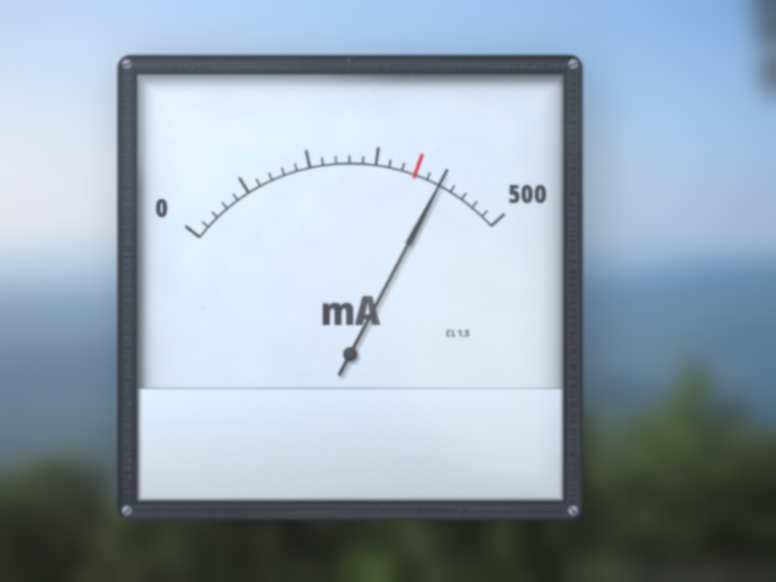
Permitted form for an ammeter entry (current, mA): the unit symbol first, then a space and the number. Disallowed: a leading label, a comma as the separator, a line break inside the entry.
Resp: mA 400
